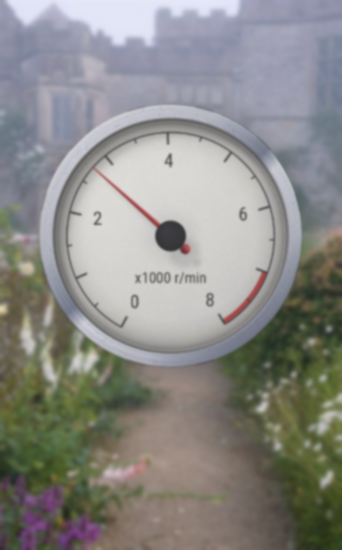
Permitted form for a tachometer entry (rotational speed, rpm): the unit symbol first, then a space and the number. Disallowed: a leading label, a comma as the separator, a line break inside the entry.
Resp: rpm 2750
